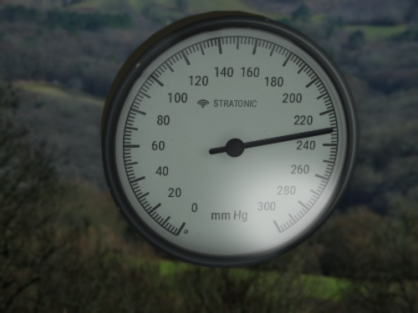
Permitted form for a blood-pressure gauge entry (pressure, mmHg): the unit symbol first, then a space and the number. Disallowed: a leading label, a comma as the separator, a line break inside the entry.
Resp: mmHg 230
